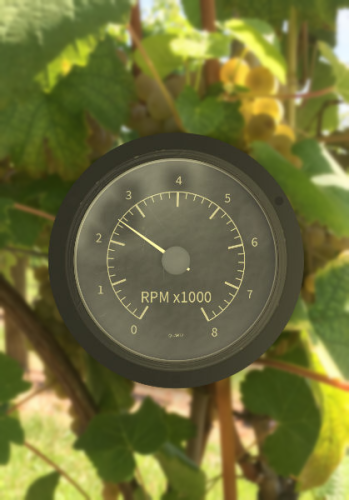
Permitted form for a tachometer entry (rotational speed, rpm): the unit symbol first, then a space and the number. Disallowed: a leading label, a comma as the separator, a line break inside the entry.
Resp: rpm 2500
